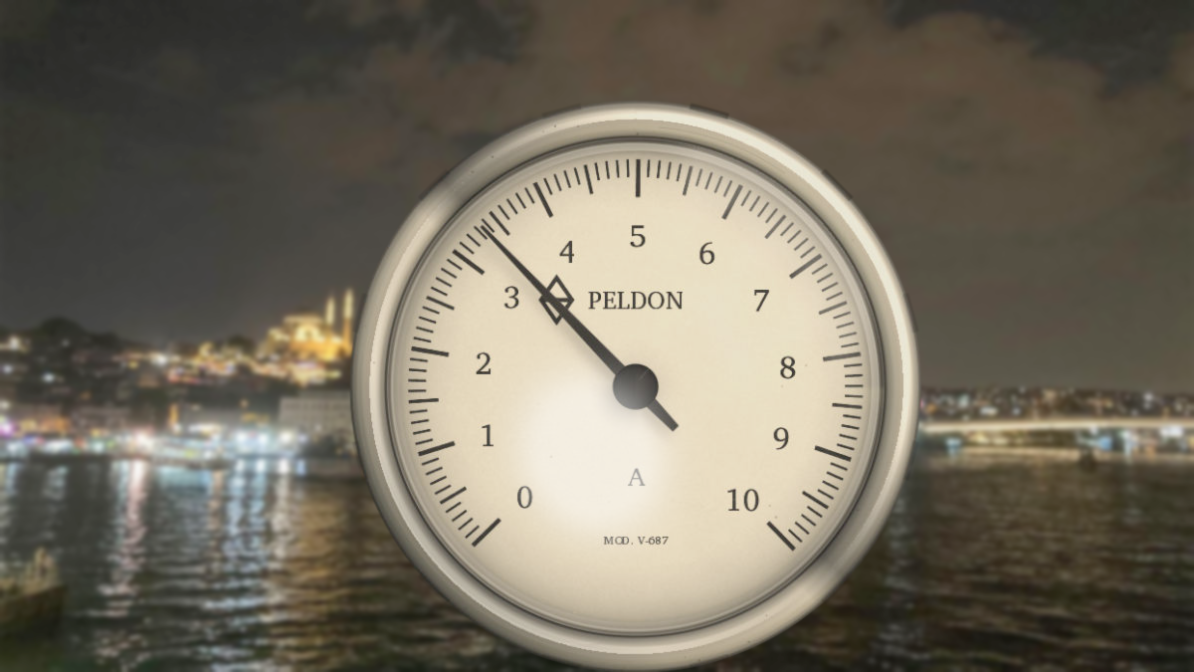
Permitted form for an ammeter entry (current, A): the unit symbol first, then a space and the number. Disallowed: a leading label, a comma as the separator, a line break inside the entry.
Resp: A 3.35
